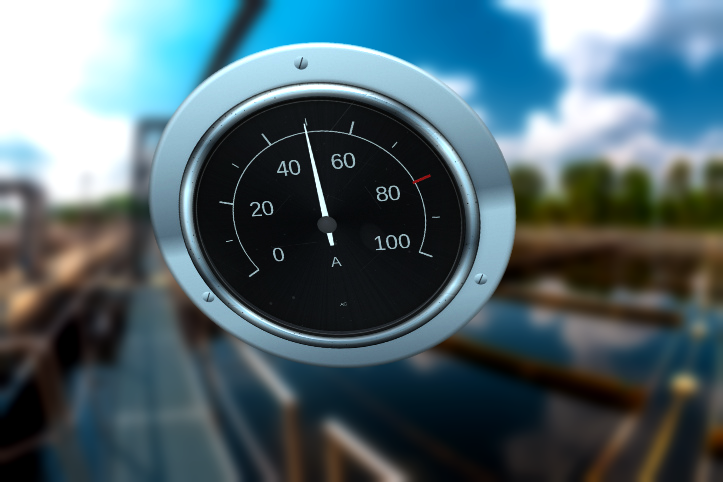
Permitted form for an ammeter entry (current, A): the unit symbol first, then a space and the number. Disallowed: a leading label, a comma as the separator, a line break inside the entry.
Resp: A 50
